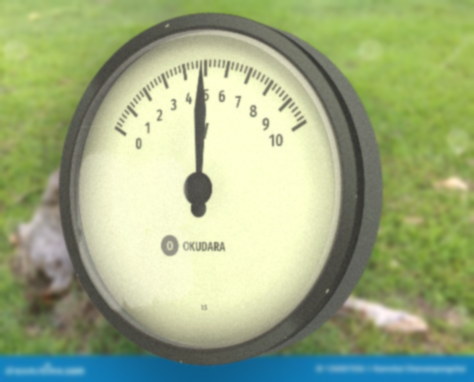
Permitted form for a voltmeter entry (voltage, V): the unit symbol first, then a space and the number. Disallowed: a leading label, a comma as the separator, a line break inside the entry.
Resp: V 5
